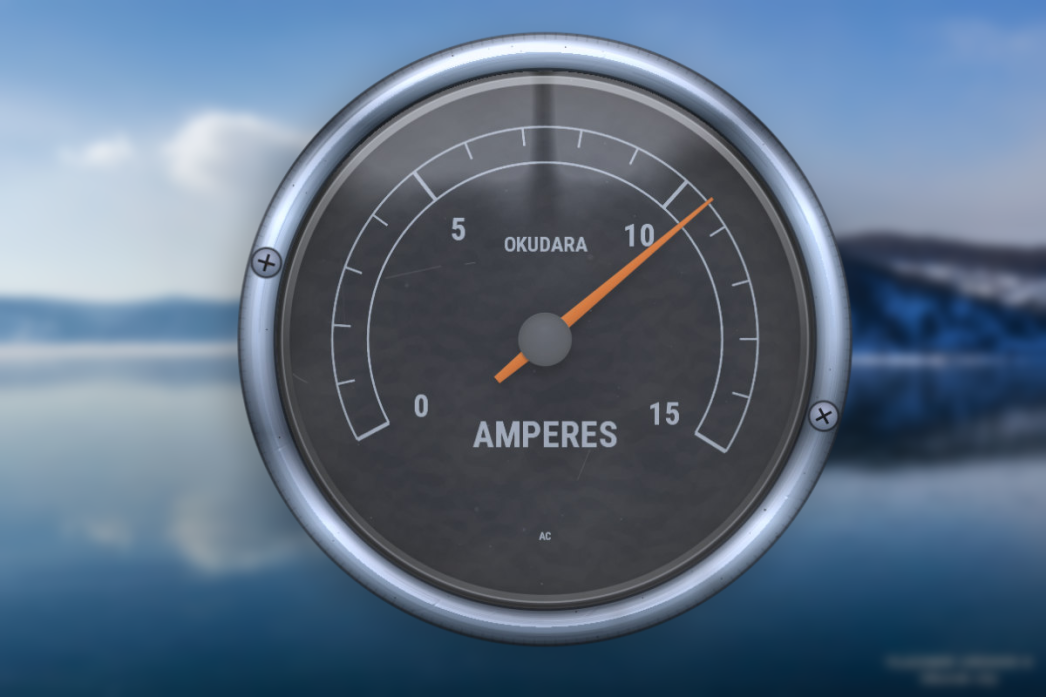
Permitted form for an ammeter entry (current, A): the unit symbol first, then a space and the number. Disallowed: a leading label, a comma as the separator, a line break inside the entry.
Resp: A 10.5
